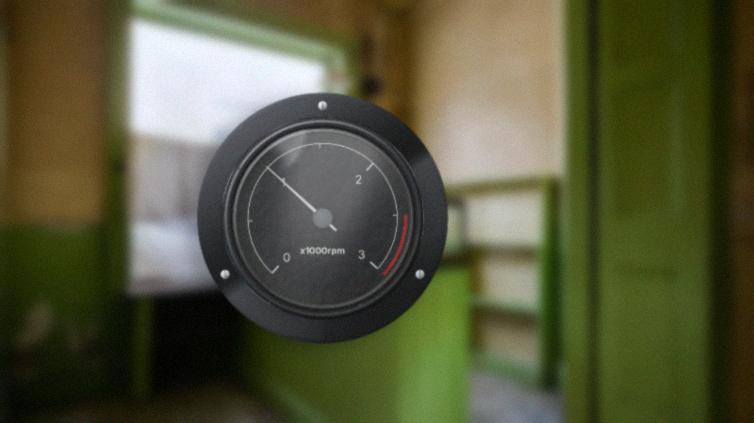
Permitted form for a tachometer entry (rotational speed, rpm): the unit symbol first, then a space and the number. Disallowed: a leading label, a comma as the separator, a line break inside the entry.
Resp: rpm 1000
